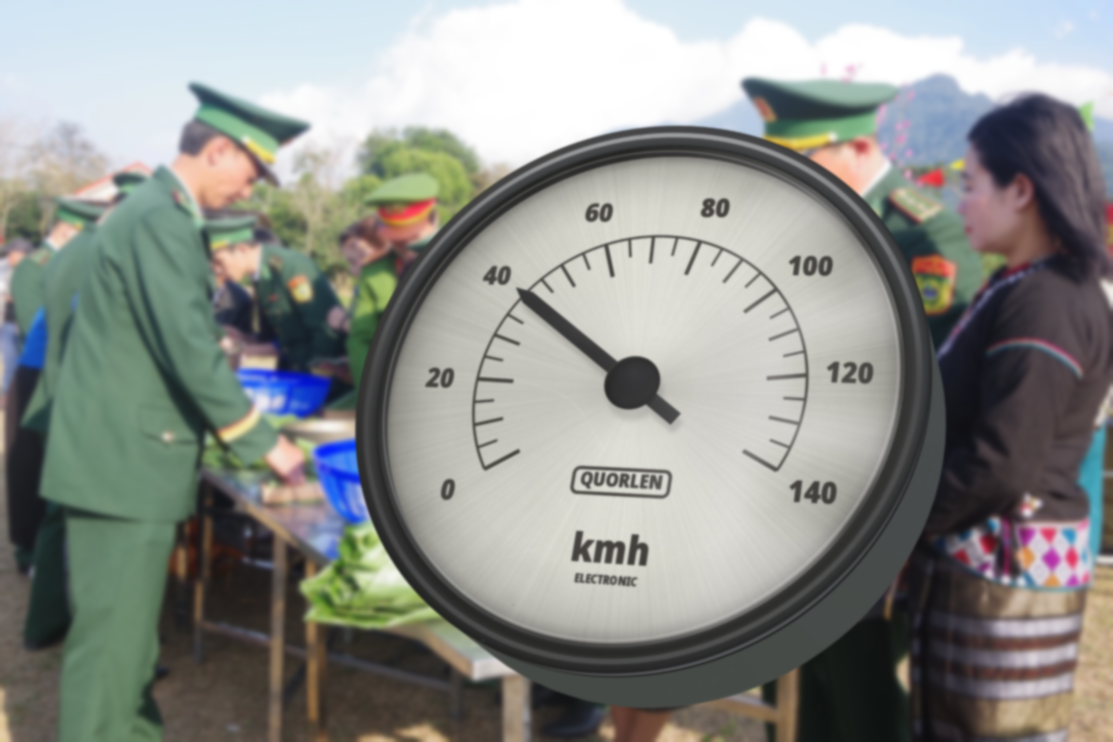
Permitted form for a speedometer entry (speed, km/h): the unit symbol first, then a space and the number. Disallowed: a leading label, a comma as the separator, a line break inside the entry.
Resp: km/h 40
